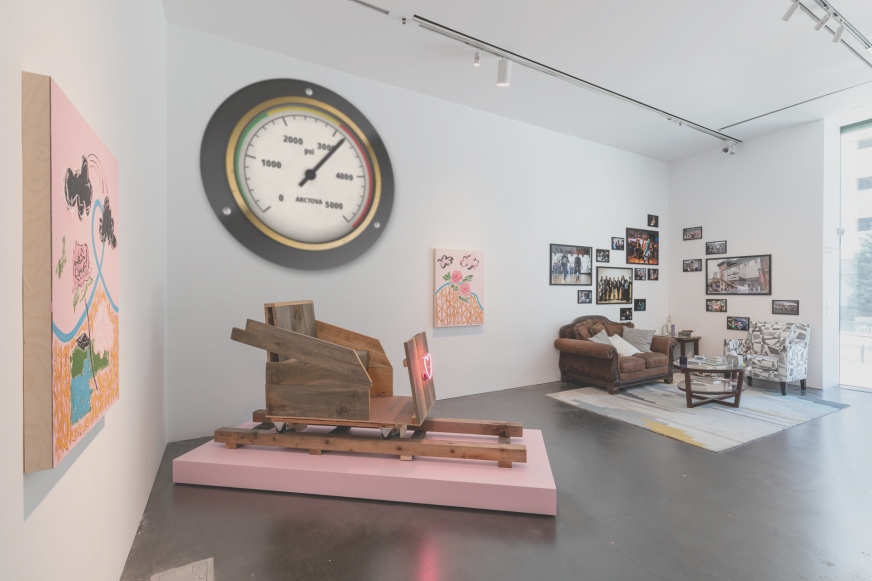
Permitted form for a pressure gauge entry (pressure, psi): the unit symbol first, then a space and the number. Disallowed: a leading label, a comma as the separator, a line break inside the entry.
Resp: psi 3200
